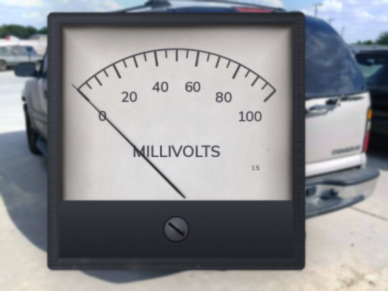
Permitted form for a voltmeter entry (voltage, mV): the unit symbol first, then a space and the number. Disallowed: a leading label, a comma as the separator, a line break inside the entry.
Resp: mV 0
